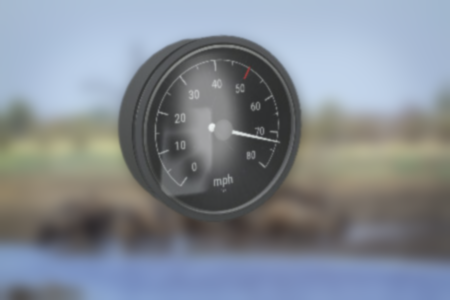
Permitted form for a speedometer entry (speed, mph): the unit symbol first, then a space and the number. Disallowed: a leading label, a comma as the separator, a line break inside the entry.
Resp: mph 72.5
